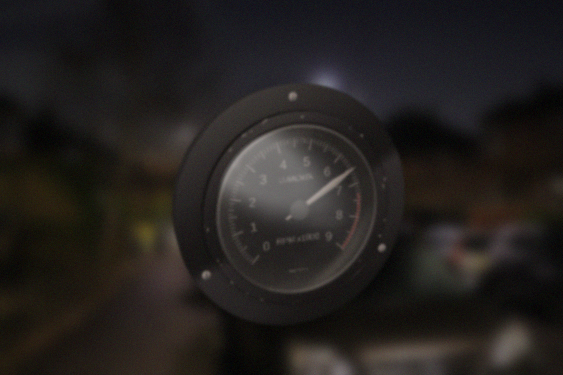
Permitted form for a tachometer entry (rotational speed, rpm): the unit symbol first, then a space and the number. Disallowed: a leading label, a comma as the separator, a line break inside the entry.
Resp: rpm 6500
